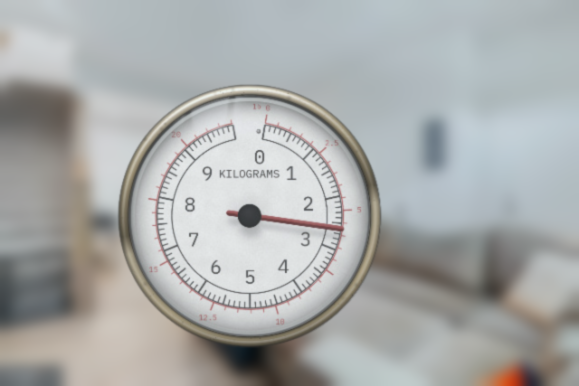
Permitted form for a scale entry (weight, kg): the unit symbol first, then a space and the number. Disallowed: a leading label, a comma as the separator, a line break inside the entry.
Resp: kg 2.6
